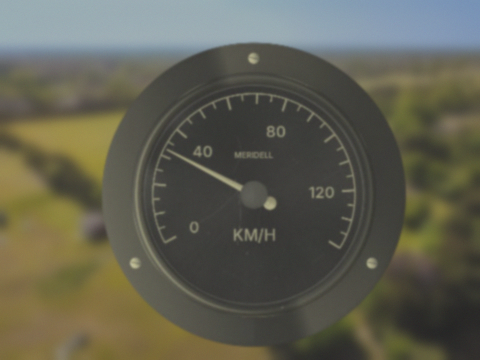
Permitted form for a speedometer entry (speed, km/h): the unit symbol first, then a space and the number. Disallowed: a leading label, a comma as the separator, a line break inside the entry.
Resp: km/h 32.5
